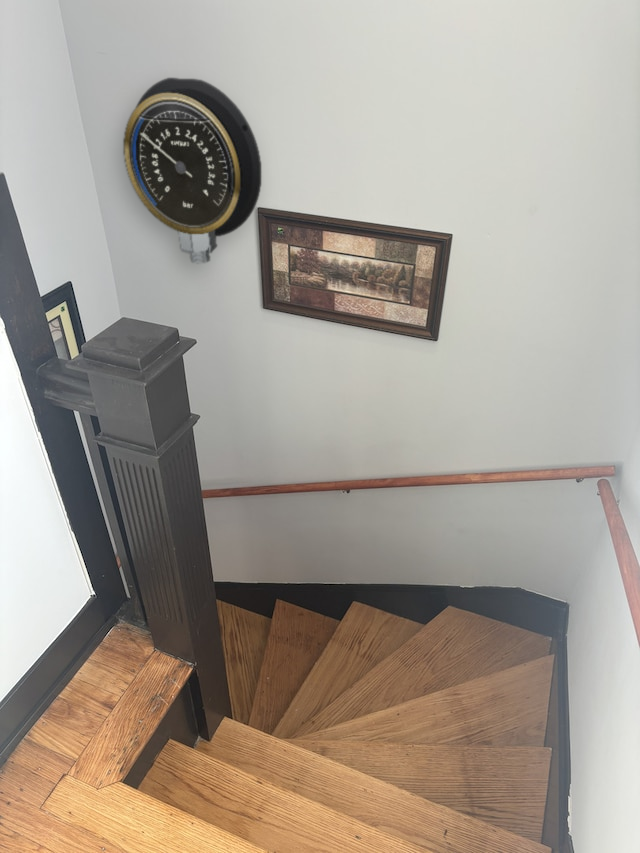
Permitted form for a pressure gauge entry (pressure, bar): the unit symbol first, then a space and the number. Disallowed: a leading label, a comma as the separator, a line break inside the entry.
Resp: bar 1.2
